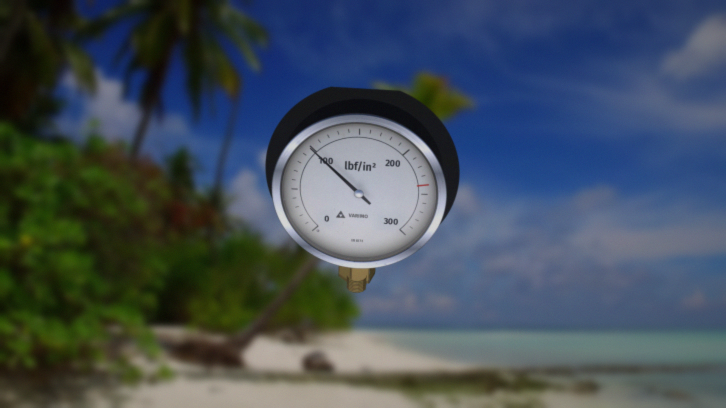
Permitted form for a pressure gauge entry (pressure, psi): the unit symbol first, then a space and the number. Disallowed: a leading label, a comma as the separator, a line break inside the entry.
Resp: psi 100
